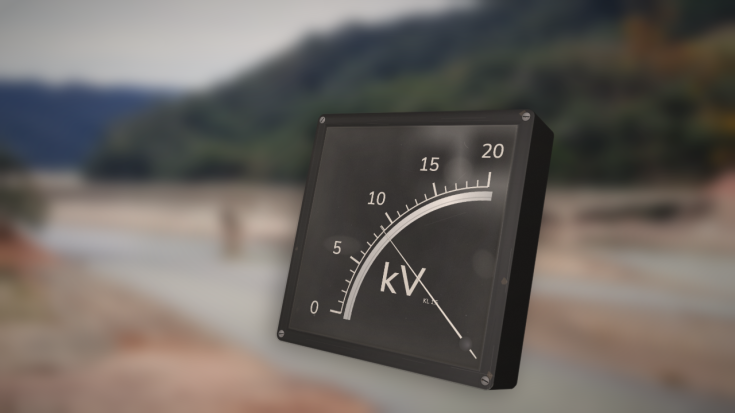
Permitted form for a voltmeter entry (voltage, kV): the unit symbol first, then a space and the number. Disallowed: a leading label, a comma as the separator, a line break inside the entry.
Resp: kV 9
